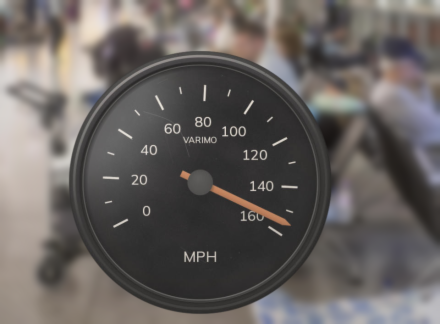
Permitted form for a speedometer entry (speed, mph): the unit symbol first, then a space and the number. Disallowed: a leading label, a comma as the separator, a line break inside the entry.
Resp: mph 155
